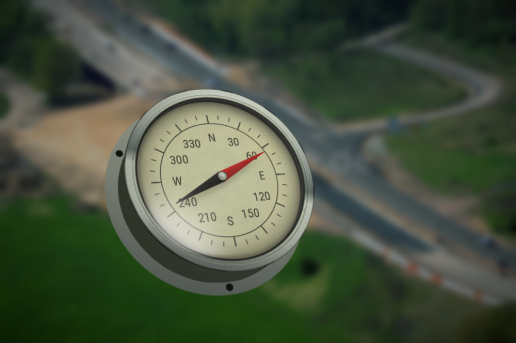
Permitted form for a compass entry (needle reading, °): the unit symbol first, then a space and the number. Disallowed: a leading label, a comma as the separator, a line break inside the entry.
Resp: ° 65
